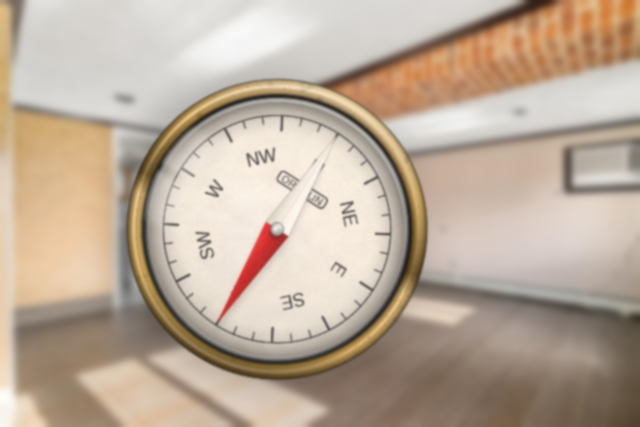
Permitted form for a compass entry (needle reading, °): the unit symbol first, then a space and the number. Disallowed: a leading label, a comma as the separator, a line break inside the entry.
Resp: ° 180
